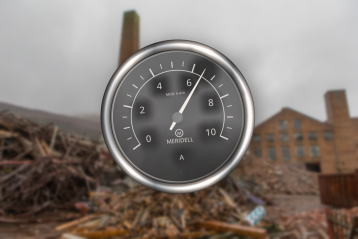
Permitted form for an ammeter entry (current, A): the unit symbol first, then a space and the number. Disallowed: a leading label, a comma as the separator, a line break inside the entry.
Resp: A 6.5
